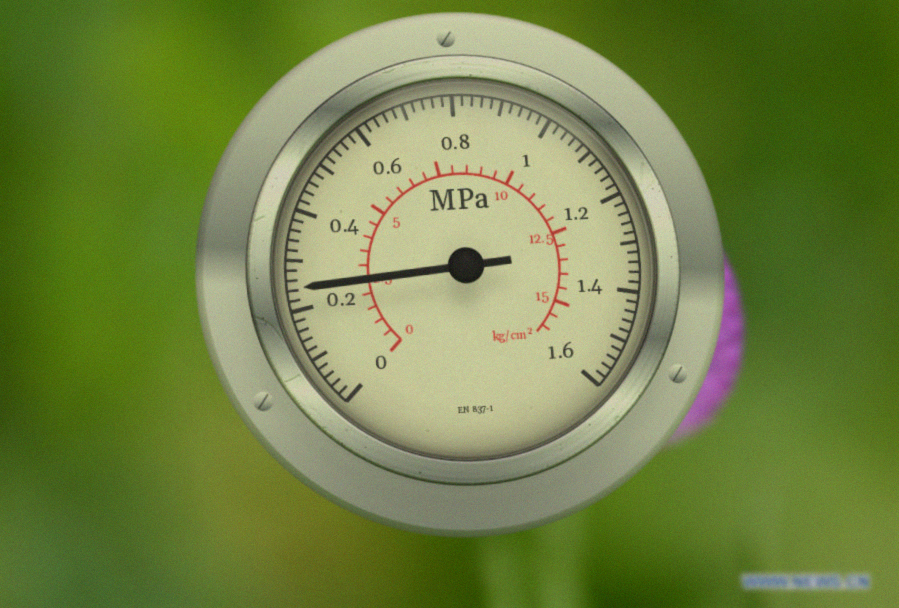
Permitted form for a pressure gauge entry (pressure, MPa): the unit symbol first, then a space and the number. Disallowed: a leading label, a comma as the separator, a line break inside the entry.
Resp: MPa 0.24
